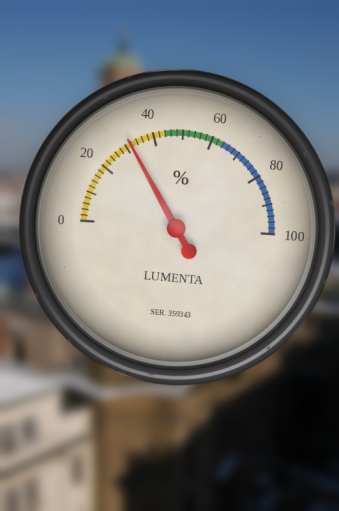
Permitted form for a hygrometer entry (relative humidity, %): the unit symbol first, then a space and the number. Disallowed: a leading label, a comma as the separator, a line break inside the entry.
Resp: % 32
